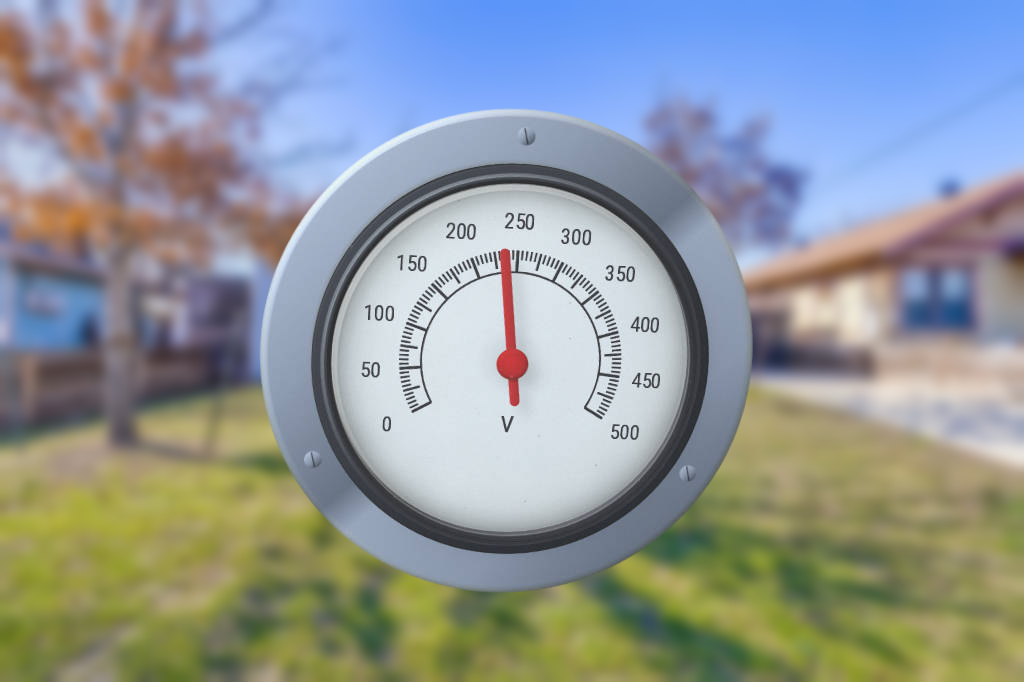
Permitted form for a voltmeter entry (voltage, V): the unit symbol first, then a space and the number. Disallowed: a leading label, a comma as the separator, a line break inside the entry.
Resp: V 235
